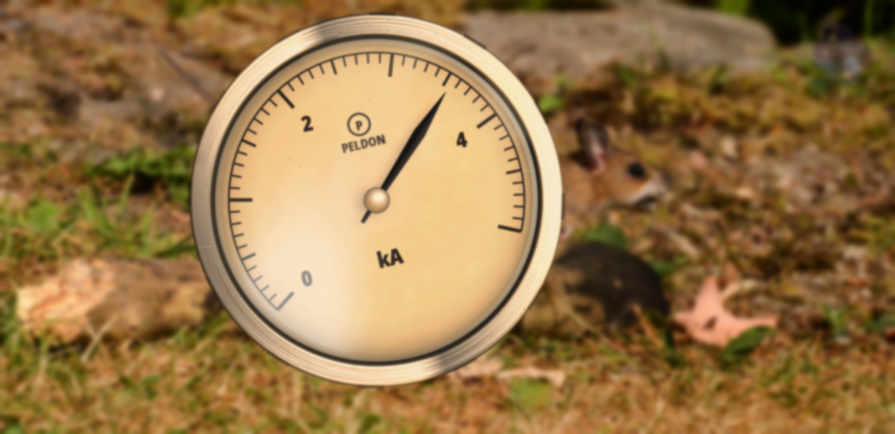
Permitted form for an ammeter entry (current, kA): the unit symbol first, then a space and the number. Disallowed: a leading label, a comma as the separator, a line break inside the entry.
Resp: kA 3.55
